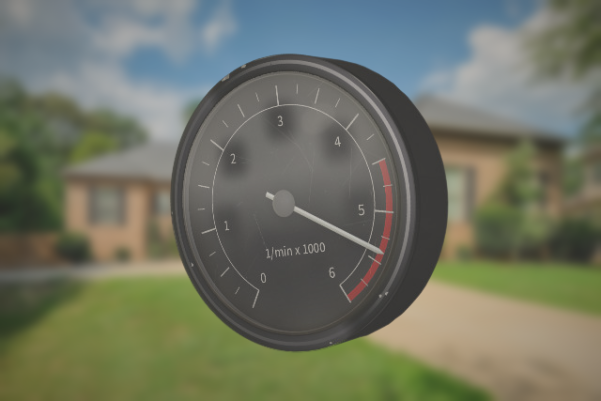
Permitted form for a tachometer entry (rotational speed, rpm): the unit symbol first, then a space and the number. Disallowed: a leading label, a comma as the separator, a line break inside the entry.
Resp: rpm 5375
